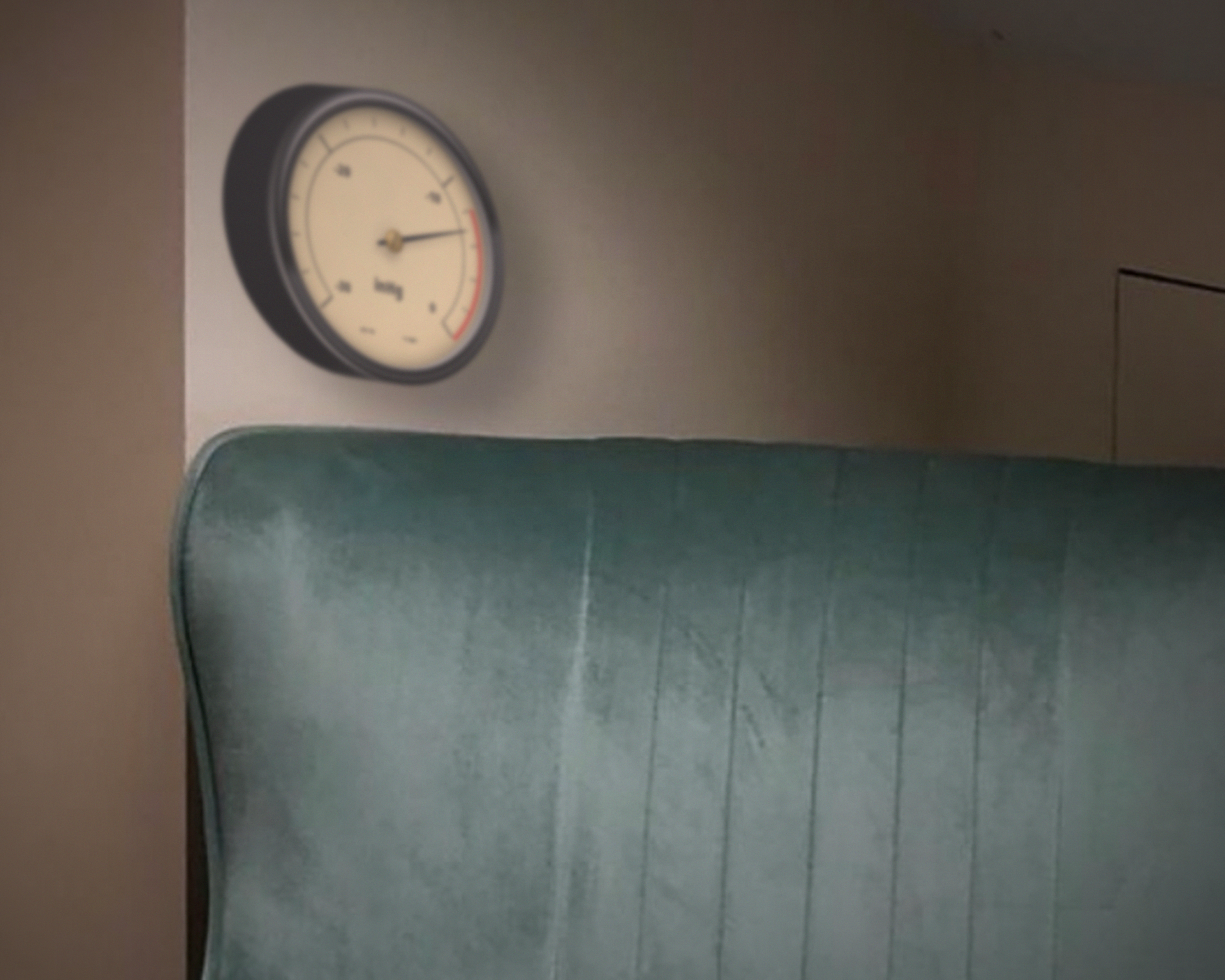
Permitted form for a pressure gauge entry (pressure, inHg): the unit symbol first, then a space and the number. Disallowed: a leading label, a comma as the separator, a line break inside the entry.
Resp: inHg -7
